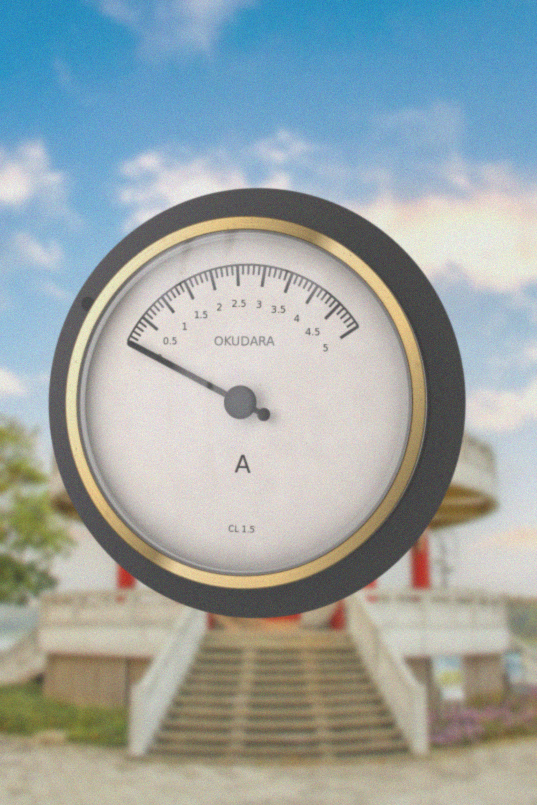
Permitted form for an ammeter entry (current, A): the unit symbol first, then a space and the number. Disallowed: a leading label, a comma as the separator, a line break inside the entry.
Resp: A 0
